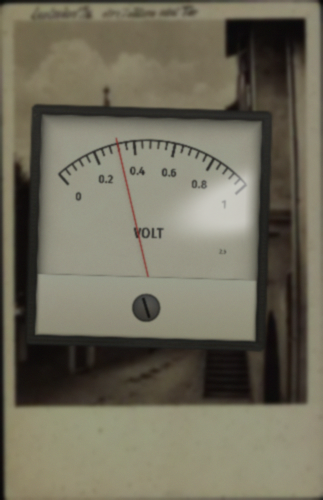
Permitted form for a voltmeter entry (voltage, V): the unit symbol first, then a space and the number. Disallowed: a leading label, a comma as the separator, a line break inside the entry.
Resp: V 0.32
